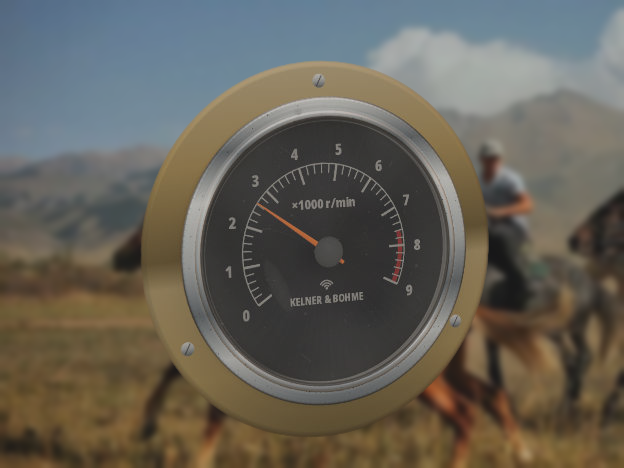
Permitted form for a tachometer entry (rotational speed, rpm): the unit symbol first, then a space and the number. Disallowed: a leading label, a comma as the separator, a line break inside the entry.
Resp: rpm 2600
